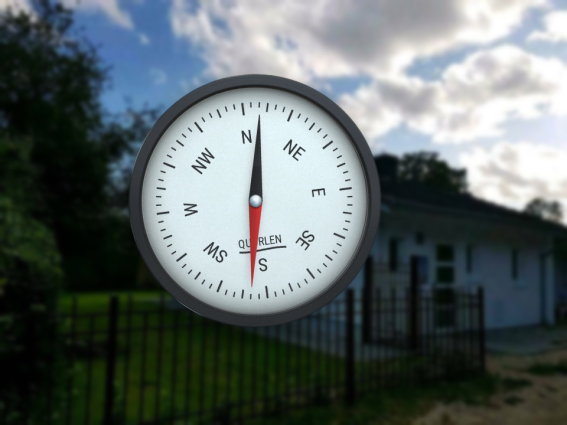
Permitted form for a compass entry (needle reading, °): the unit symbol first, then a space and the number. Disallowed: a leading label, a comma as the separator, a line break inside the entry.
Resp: ° 190
